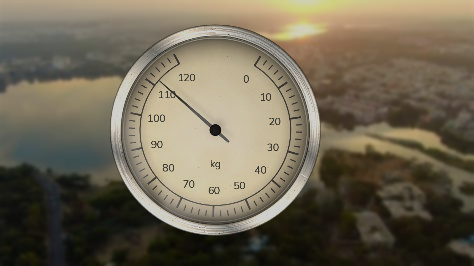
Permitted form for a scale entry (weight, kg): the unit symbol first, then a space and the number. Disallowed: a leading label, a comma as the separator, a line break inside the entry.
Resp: kg 112
